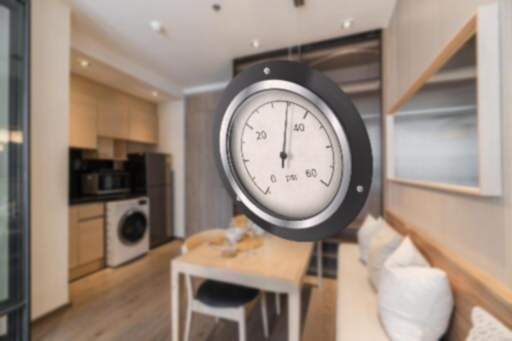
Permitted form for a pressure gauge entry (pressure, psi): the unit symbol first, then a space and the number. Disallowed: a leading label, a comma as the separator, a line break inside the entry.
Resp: psi 35
